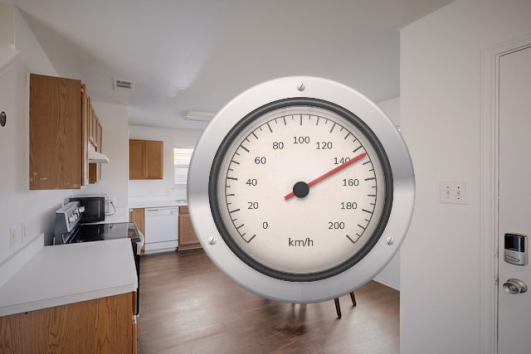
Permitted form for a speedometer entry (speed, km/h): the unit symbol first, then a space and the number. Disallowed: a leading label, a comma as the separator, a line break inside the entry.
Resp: km/h 145
